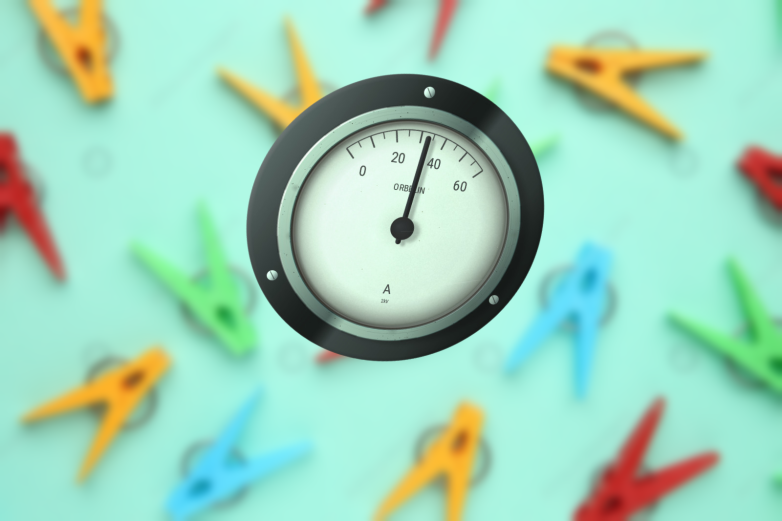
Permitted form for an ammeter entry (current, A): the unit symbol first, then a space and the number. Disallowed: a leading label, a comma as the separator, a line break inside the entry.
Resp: A 32.5
